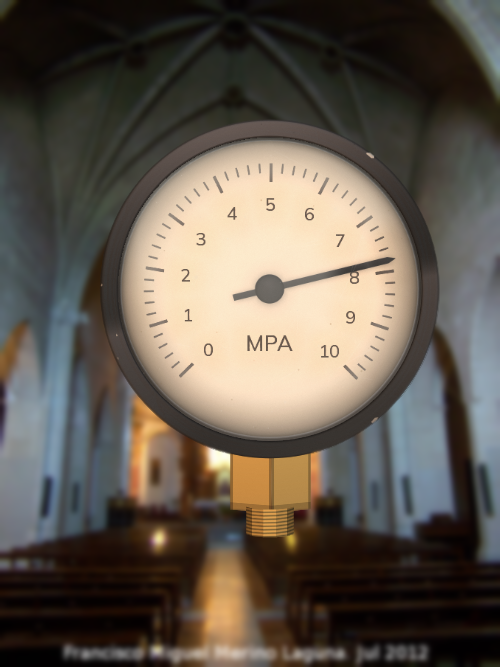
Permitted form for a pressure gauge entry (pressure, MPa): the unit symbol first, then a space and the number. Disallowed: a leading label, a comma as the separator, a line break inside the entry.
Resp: MPa 7.8
